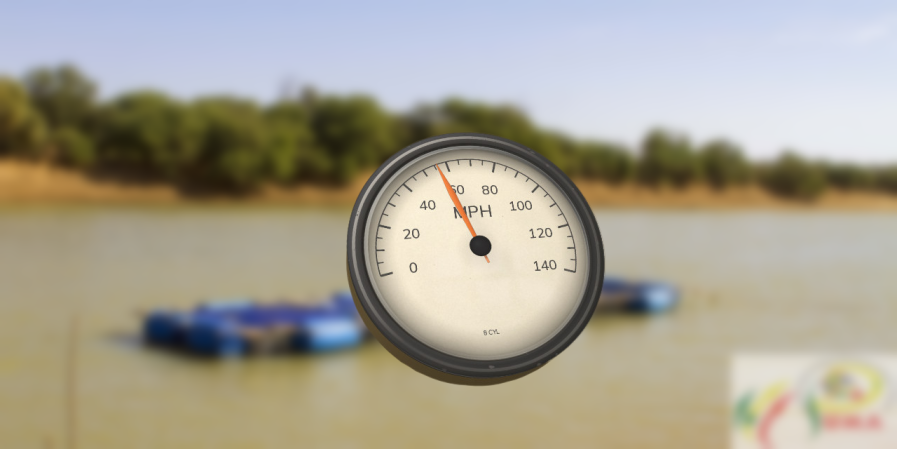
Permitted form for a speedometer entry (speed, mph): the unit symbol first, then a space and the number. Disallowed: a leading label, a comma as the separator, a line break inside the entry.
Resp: mph 55
